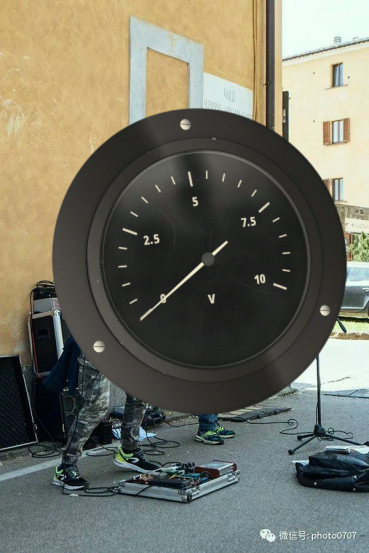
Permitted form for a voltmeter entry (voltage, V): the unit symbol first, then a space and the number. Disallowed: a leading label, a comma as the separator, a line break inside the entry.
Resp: V 0
